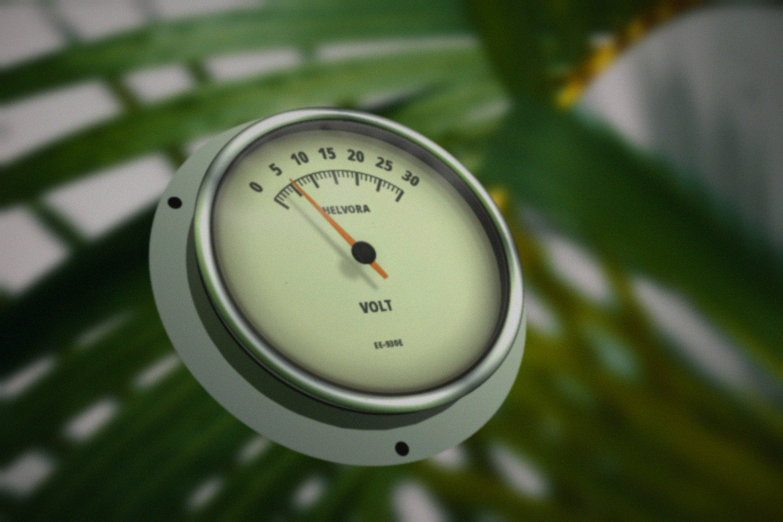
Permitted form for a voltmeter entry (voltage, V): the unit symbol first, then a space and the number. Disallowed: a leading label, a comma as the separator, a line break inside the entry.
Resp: V 5
